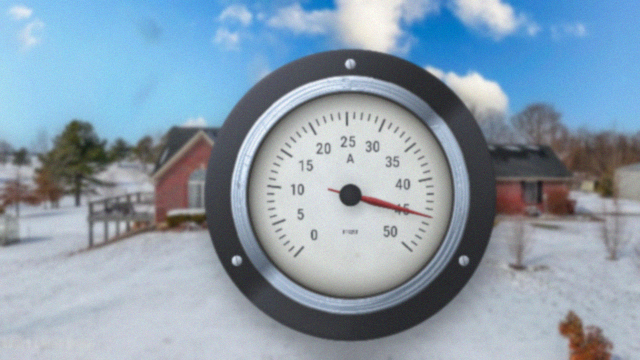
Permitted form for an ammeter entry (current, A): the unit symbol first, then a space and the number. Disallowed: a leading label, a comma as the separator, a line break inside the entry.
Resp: A 45
